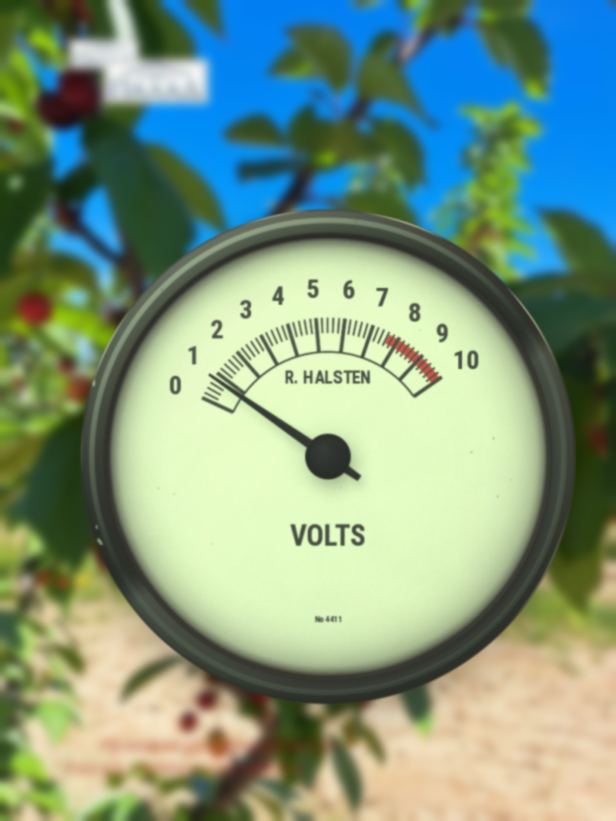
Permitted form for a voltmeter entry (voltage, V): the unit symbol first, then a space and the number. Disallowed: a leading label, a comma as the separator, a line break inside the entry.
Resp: V 0.8
